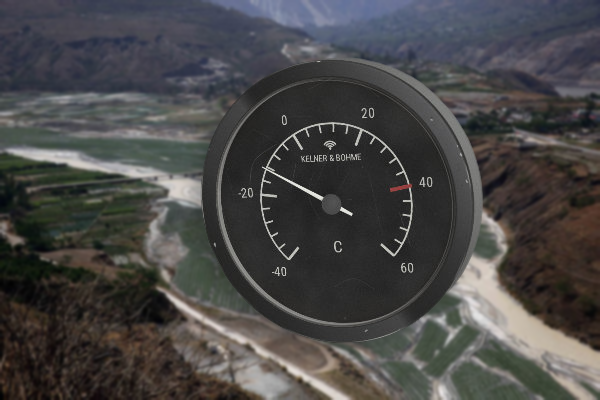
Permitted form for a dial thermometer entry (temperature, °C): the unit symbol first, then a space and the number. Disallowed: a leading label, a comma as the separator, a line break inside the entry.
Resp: °C -12
